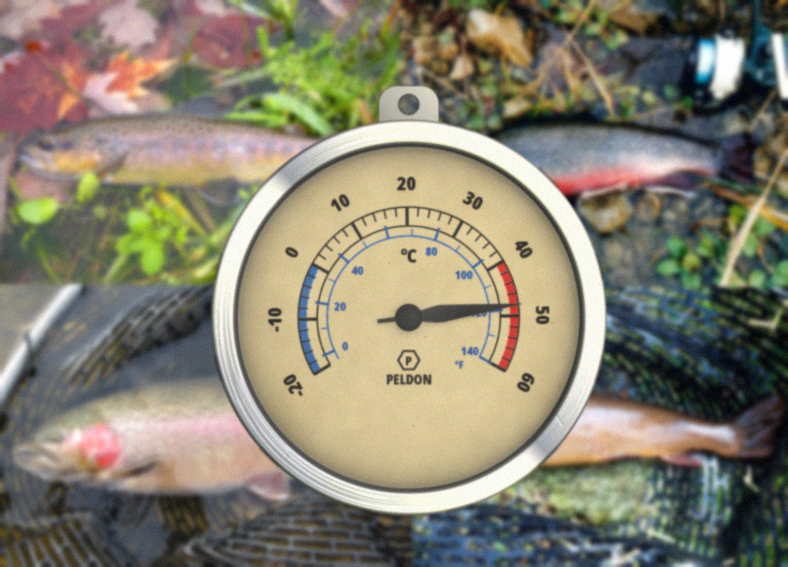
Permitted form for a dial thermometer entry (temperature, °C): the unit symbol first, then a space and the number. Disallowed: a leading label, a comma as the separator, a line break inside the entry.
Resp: °C 48
